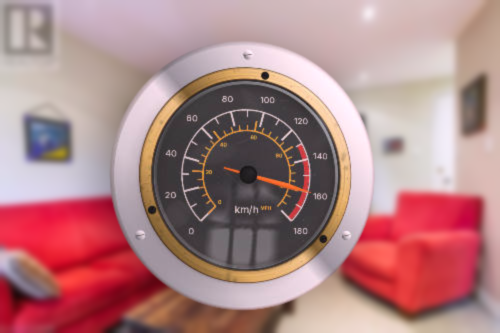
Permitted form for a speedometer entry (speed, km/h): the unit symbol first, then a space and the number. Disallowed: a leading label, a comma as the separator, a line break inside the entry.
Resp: km/h 160
